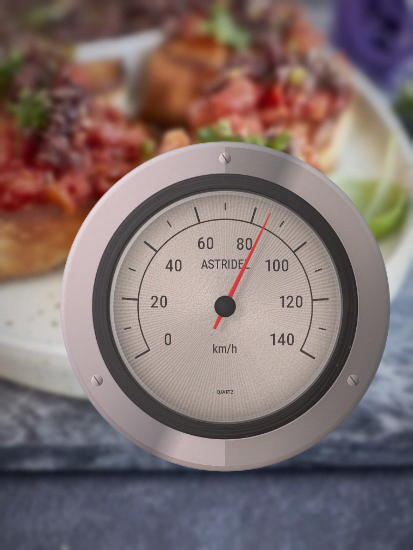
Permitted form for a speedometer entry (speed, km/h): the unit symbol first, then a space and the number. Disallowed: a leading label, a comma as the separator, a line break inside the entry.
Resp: km/h 85
